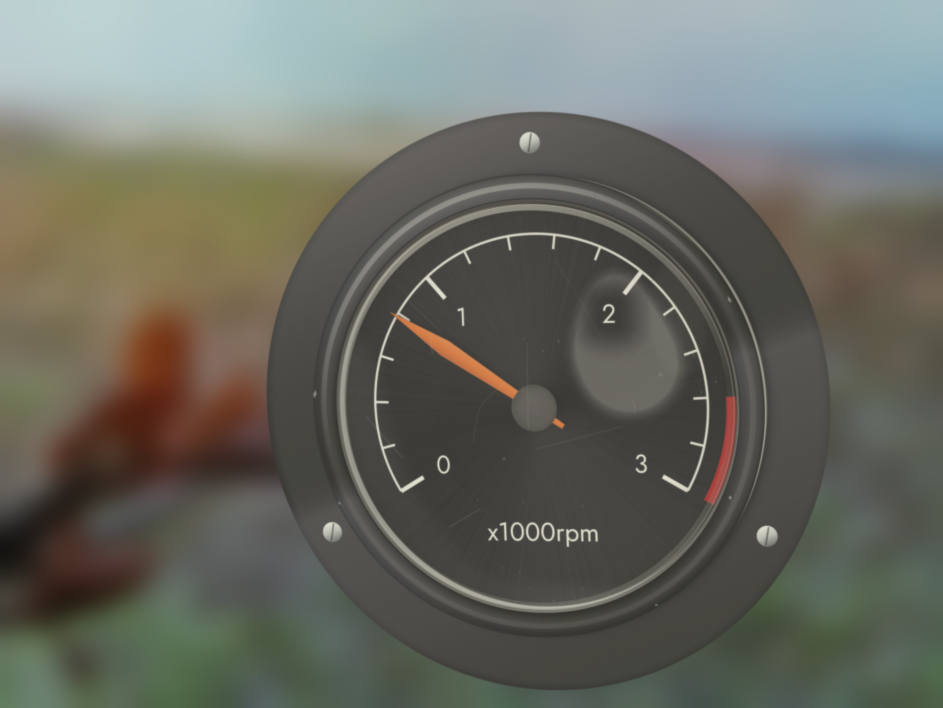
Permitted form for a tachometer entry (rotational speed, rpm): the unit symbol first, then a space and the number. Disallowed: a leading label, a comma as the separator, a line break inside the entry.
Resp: rpm 800
